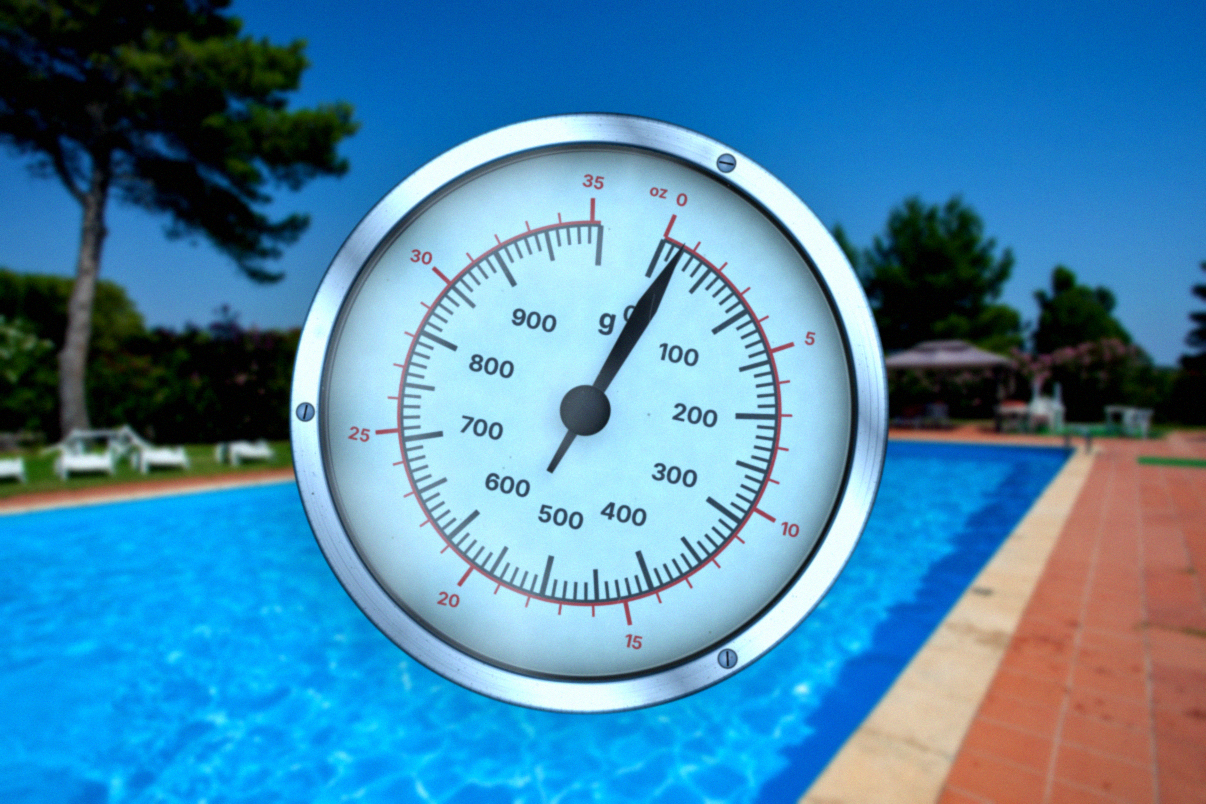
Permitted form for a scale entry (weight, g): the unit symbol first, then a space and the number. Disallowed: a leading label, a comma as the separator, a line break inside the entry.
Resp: g 20
